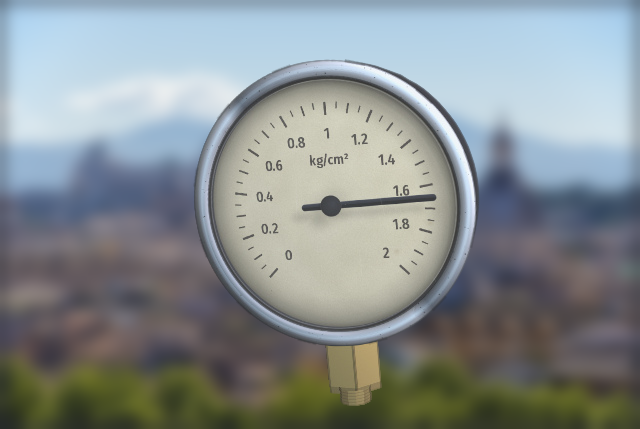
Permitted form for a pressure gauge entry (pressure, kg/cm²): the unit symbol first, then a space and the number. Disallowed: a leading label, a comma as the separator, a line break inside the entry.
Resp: kg/cm² 1.65
